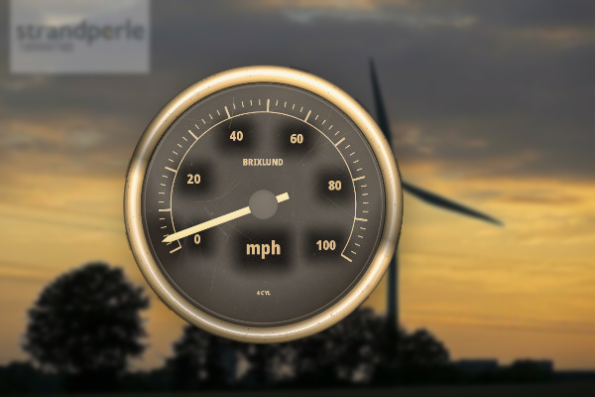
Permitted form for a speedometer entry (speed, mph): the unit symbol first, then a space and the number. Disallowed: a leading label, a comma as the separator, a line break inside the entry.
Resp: mph 3
